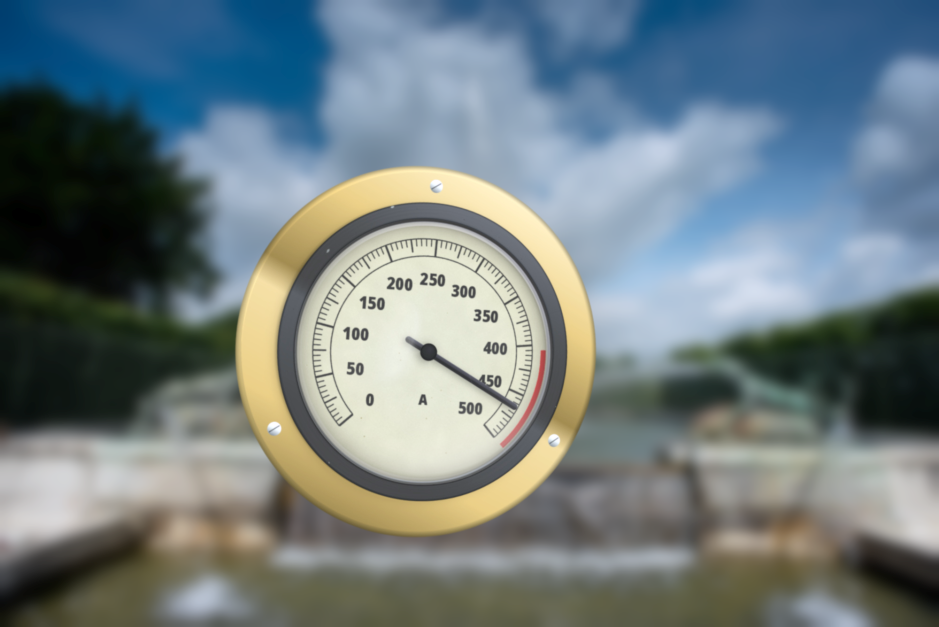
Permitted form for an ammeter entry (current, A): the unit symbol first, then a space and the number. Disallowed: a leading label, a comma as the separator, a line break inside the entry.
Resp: A 465
